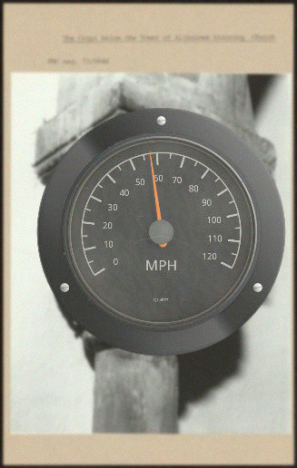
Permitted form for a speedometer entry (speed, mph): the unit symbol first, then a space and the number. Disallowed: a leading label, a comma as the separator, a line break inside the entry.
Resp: mph 57.5
